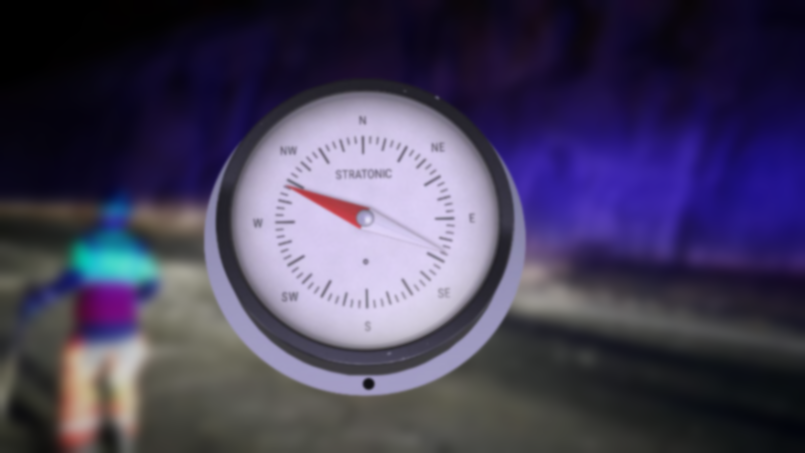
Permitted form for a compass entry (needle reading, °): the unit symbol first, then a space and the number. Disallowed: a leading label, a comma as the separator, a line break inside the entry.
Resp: ° 295
